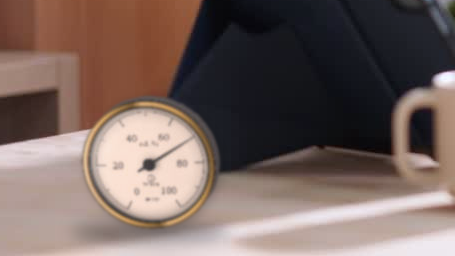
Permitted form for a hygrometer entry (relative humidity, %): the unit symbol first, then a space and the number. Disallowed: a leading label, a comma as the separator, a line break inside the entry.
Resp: % 70
